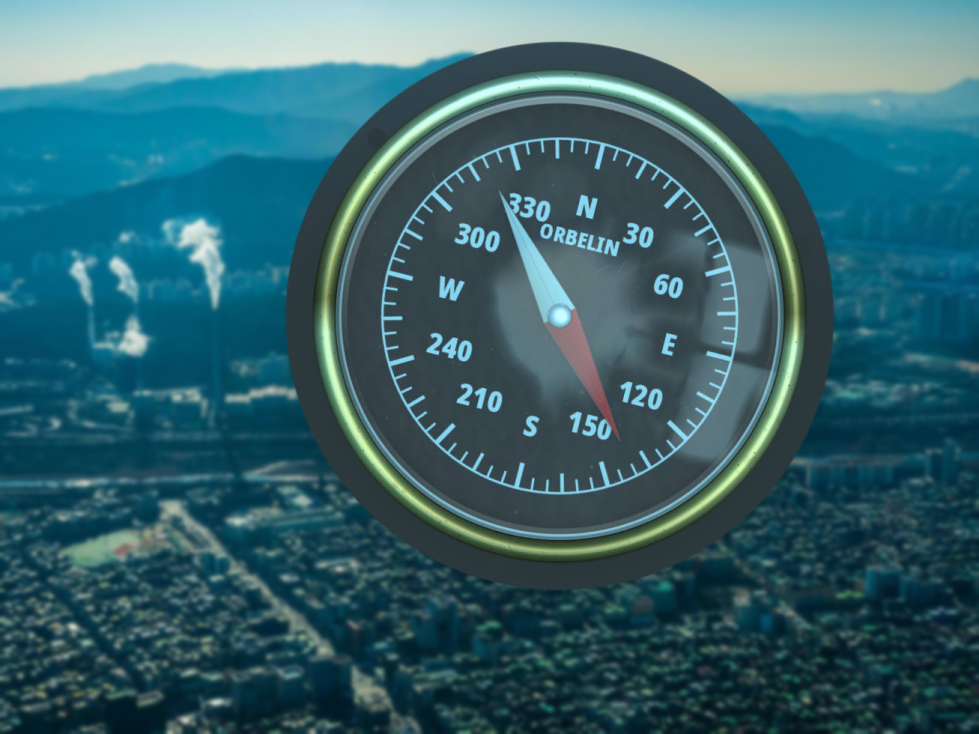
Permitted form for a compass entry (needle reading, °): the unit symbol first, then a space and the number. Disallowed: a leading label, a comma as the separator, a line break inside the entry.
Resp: ° 140
